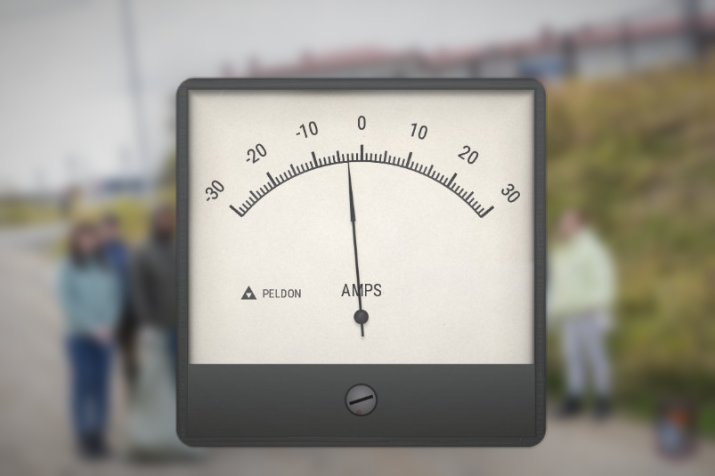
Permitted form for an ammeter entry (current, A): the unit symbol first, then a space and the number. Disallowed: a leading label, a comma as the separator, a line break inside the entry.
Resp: A -3
